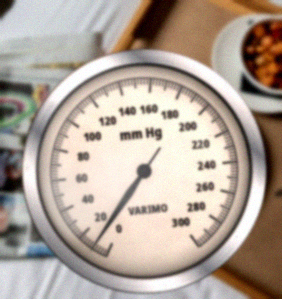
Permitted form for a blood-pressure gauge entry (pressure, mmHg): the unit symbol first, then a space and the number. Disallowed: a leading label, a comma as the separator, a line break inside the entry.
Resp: mmHg 10
